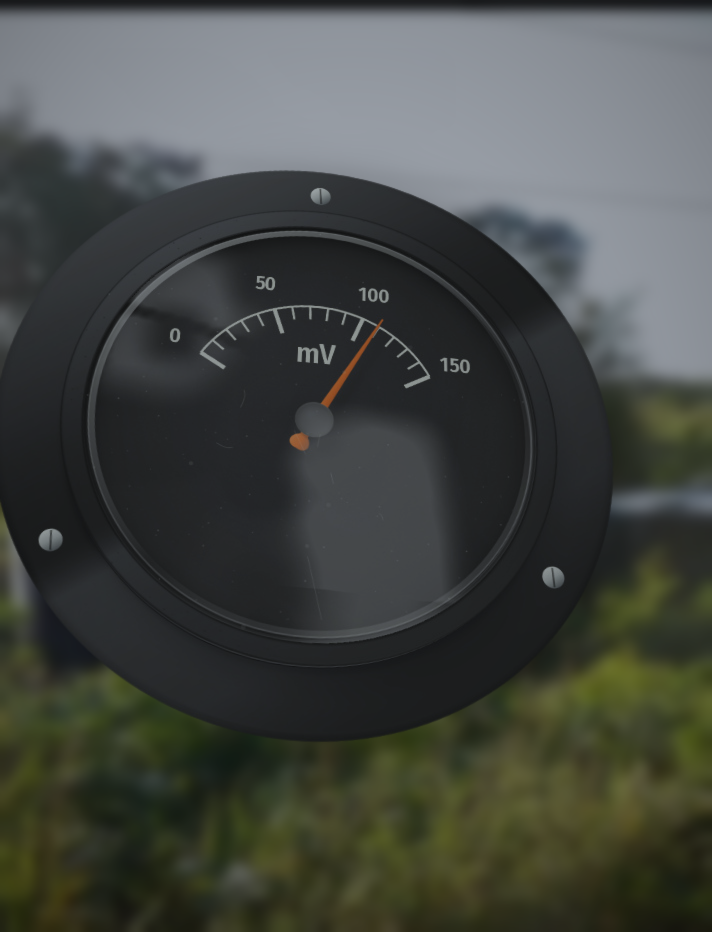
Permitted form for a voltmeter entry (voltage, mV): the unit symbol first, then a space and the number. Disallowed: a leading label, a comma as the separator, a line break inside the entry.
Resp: mV 110
